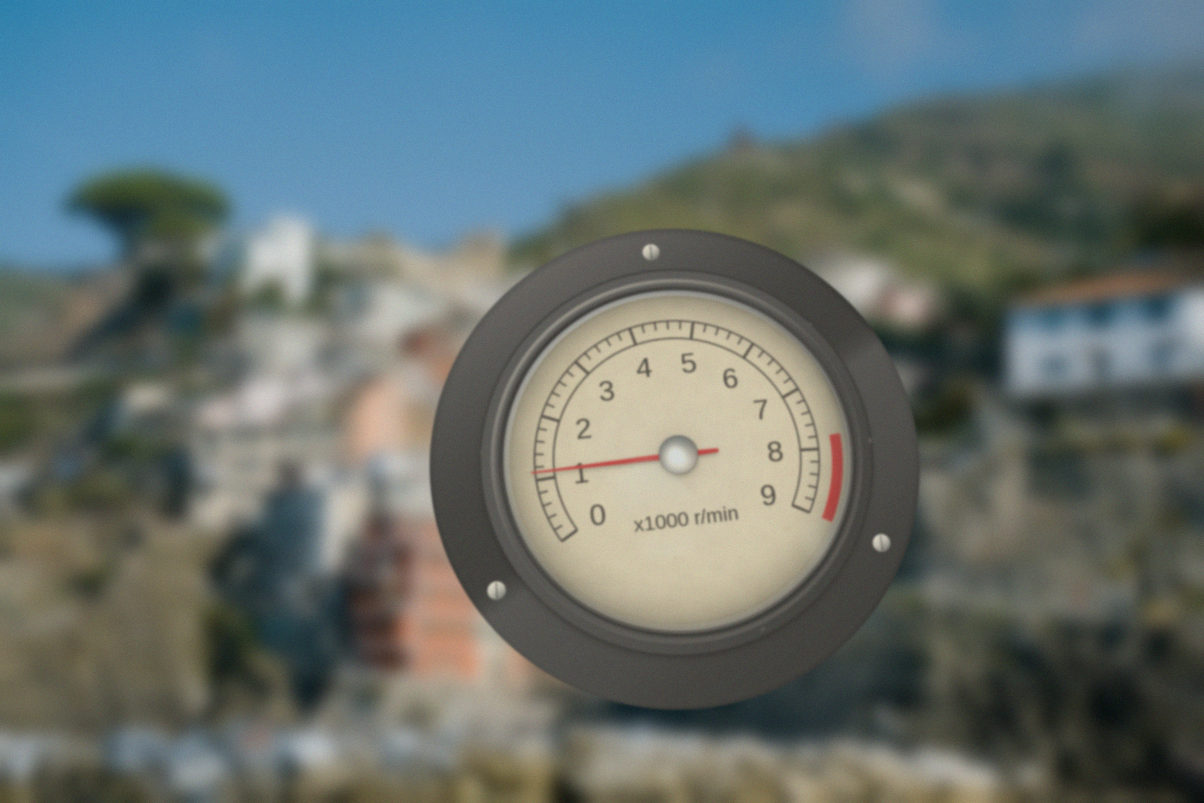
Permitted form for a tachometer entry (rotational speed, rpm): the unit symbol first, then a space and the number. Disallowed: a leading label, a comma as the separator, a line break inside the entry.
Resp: rpm 1100
